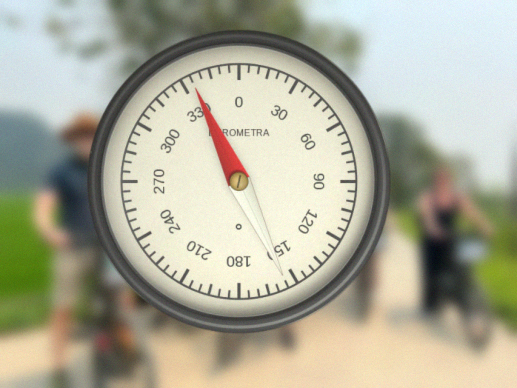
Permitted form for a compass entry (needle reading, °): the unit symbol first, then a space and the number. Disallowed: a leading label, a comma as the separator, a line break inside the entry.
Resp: ° 335
